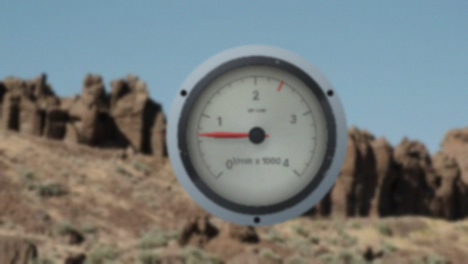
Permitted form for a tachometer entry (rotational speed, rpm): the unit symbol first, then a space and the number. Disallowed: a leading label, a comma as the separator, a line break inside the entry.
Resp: rpm 700
